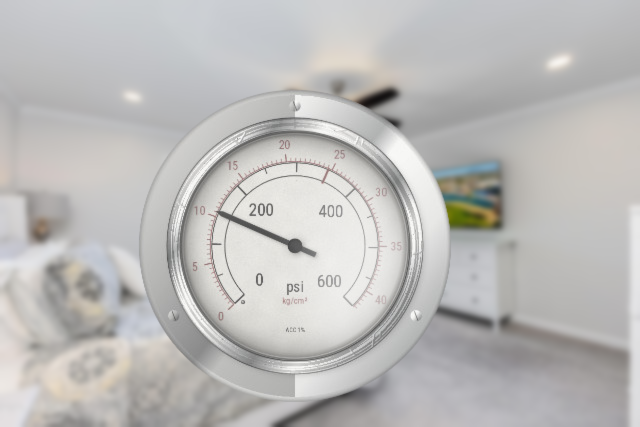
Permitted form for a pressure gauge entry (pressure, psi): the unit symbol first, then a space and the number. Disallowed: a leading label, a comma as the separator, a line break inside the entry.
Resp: psi 150
